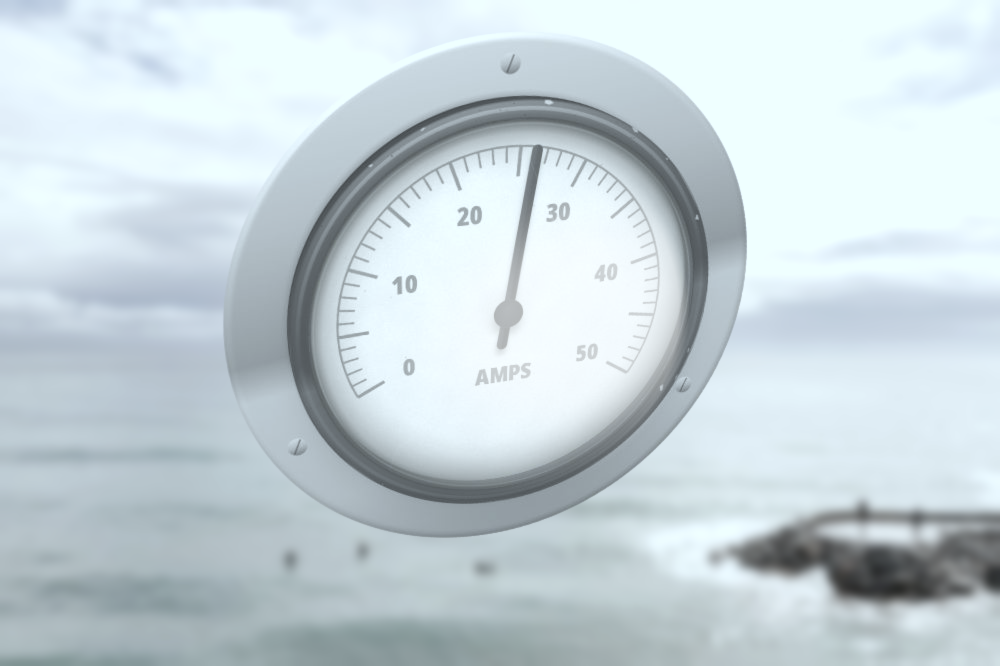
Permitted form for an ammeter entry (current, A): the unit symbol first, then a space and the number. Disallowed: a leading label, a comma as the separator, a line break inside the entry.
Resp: A 26
